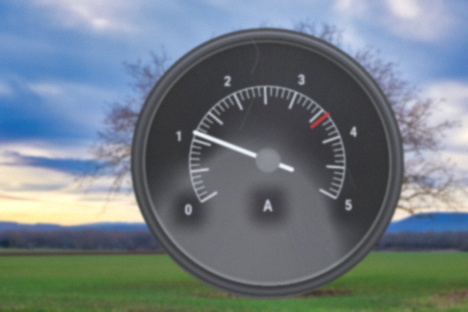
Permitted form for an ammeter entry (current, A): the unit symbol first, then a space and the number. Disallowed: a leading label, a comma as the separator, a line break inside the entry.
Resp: A 1.1
